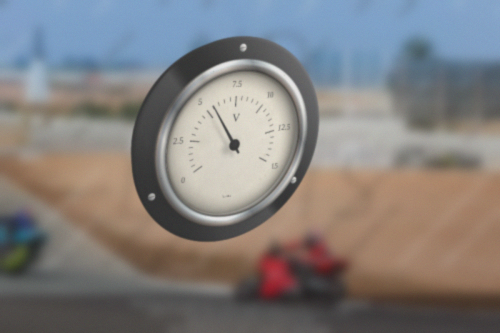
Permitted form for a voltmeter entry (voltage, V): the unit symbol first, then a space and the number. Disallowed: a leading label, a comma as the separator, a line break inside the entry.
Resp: V 5.5
